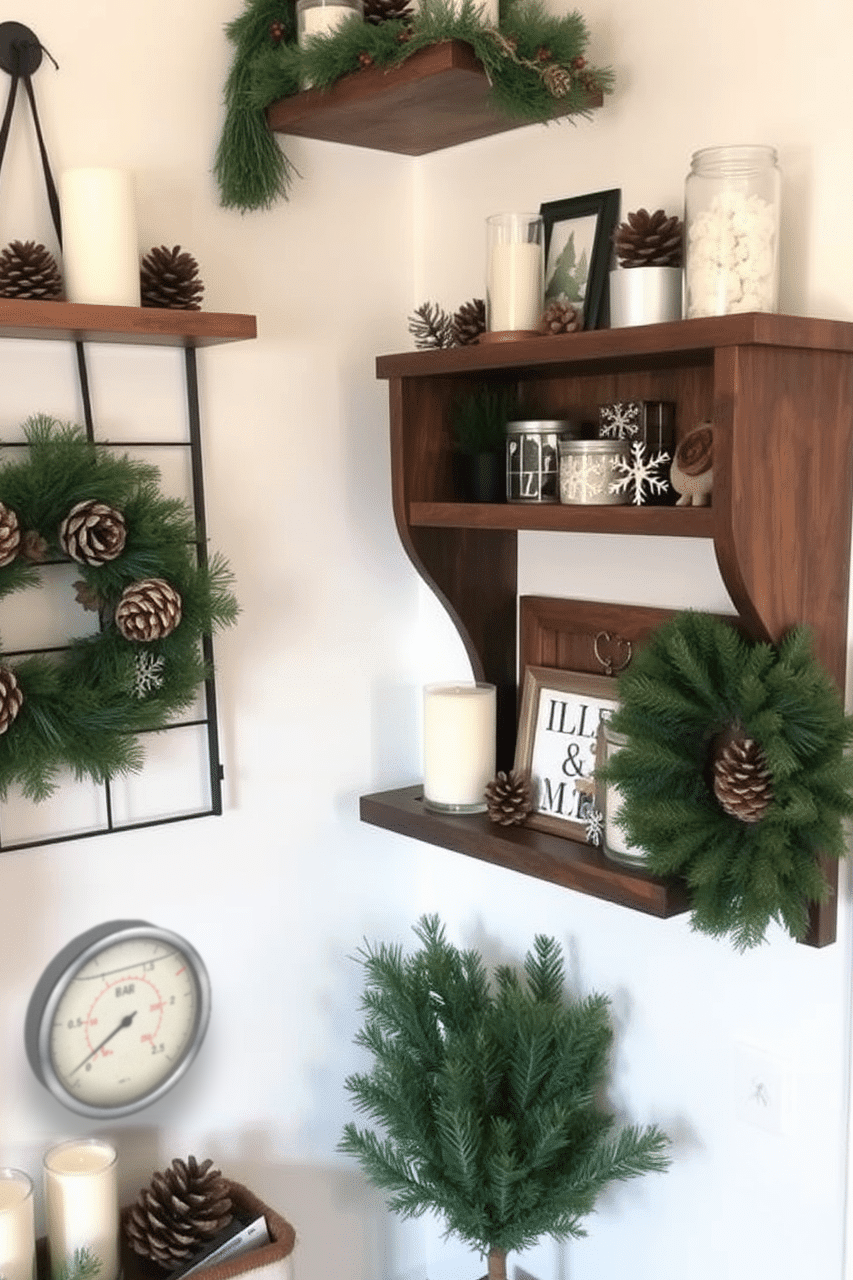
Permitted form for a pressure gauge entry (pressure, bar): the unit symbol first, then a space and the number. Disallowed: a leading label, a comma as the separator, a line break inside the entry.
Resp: bar 0.1
